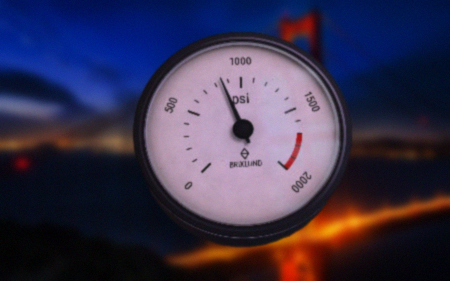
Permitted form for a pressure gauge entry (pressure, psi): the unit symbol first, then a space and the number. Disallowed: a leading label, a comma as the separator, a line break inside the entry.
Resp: psi 850
